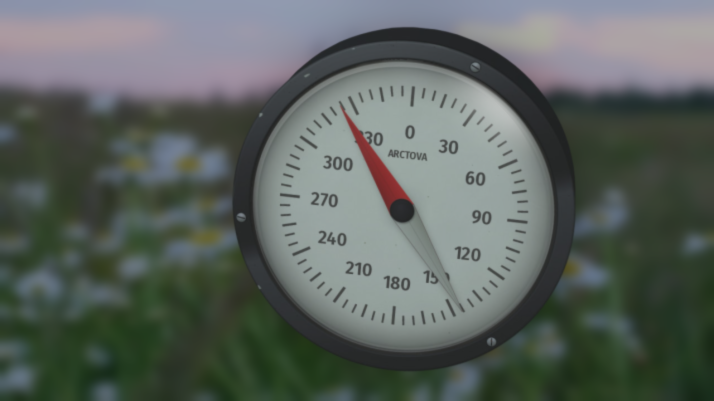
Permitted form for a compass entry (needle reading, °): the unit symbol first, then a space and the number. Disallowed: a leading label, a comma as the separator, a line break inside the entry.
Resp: ° 325
